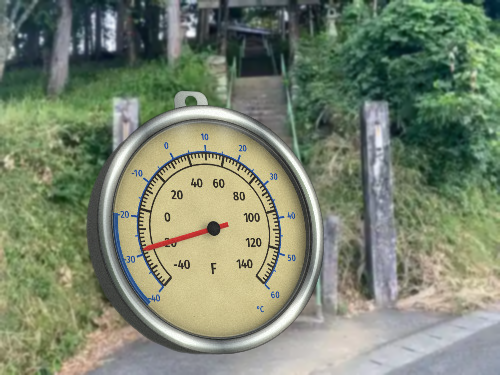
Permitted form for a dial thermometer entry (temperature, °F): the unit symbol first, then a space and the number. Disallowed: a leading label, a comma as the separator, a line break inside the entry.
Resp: °F -20
